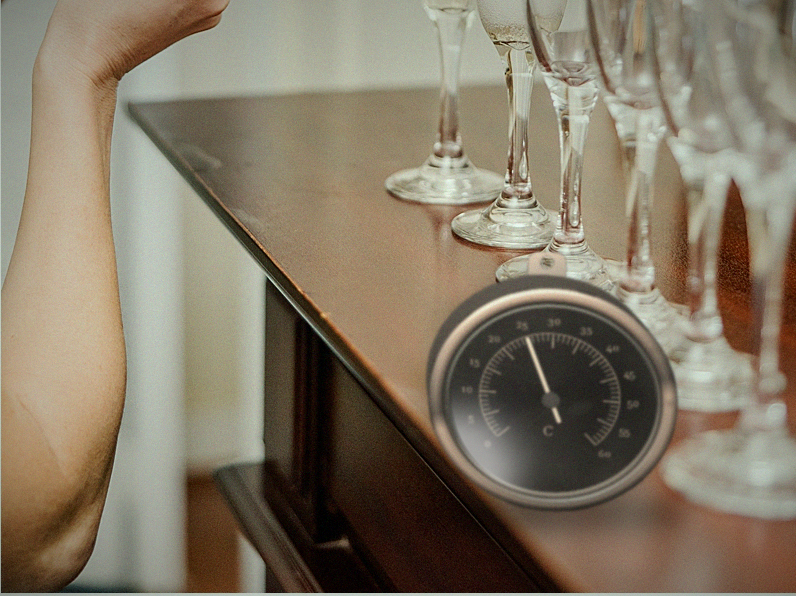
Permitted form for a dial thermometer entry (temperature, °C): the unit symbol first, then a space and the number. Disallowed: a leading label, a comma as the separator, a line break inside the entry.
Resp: °C 25
